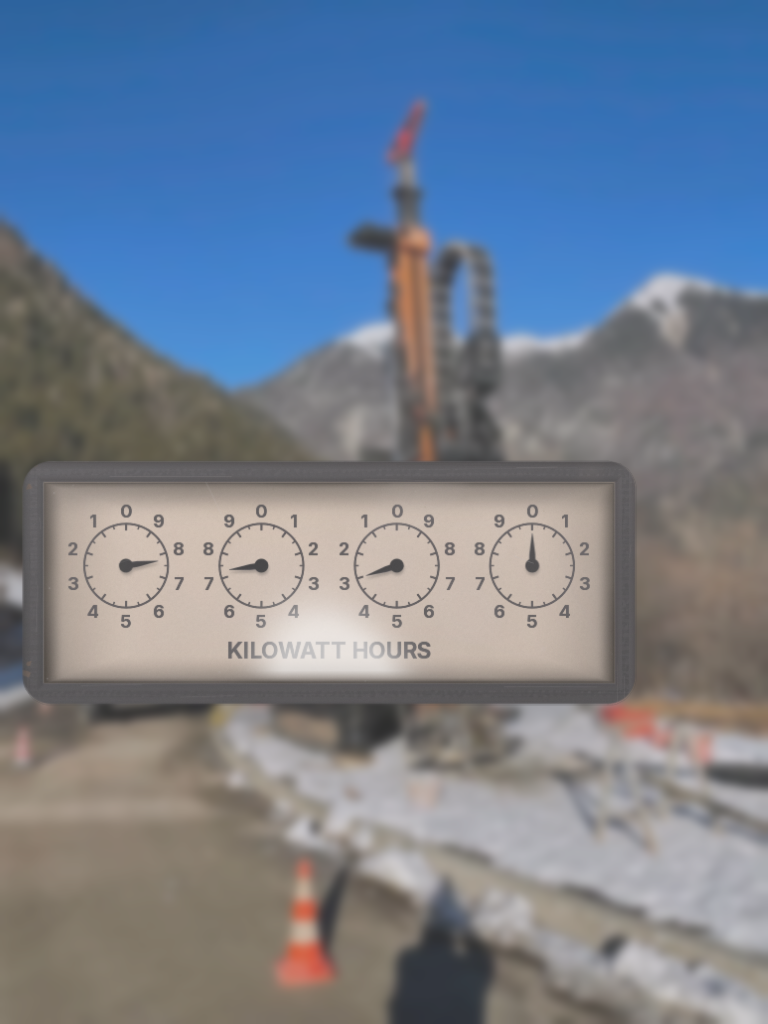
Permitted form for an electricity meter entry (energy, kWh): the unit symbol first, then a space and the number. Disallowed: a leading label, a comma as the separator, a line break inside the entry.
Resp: kWh 7730
